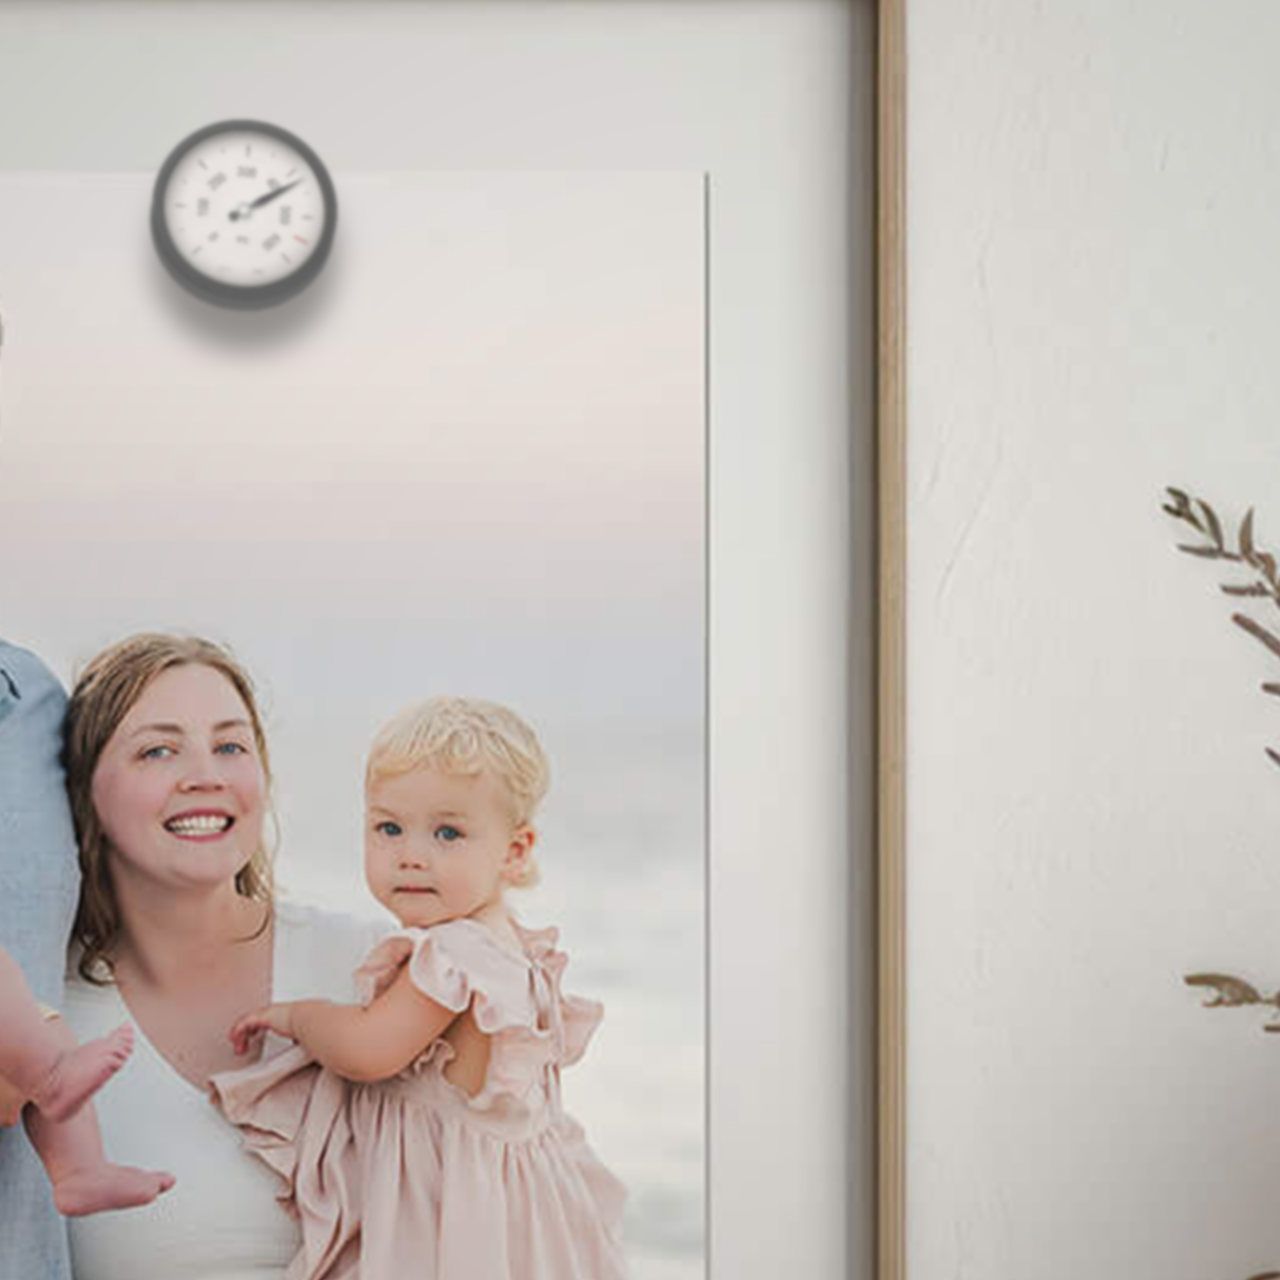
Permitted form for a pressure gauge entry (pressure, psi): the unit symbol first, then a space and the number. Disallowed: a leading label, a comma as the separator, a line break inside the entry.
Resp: psi 425
